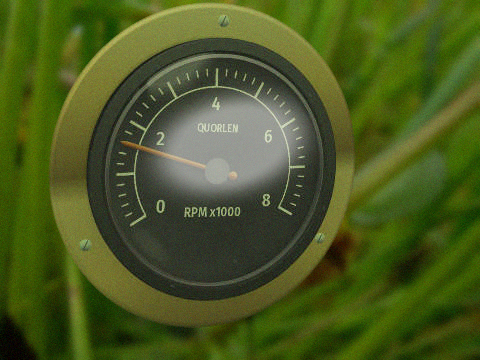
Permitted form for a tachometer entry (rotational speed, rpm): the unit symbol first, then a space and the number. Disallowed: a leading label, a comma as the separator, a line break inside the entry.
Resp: rpm 1600
